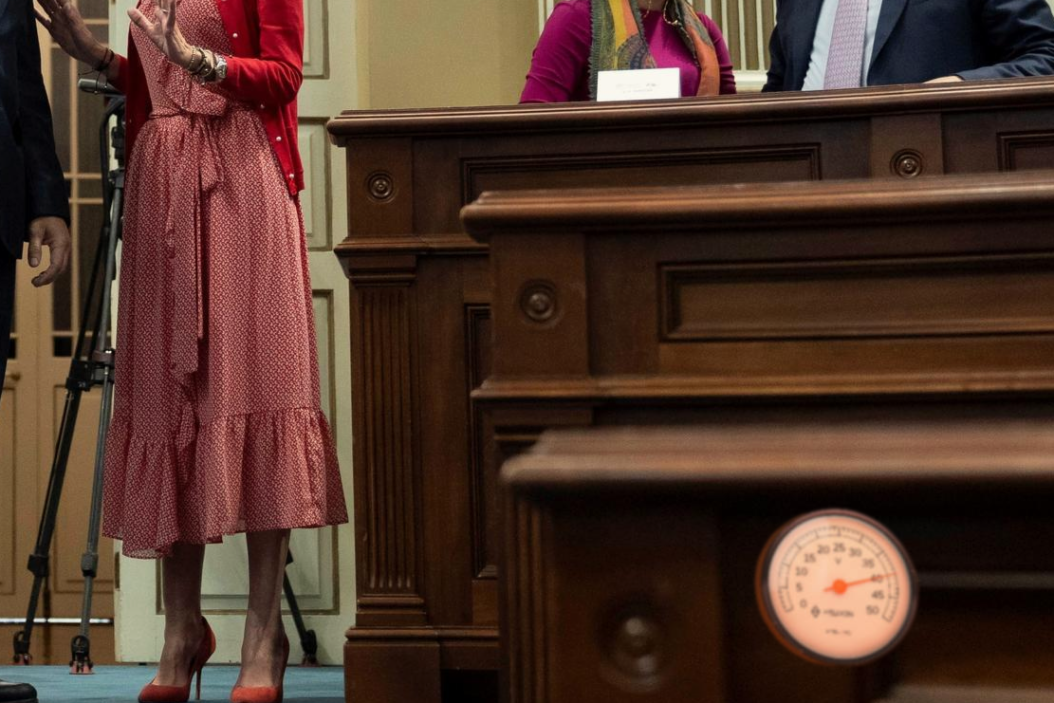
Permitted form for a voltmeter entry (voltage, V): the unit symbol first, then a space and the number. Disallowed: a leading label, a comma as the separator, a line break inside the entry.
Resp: V 40
